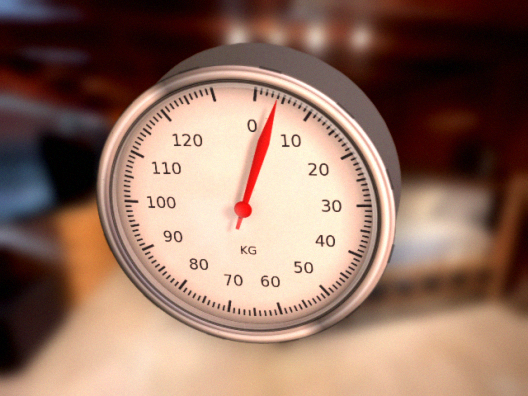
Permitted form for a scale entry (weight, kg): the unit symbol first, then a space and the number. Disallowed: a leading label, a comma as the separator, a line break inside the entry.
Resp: kg 4
